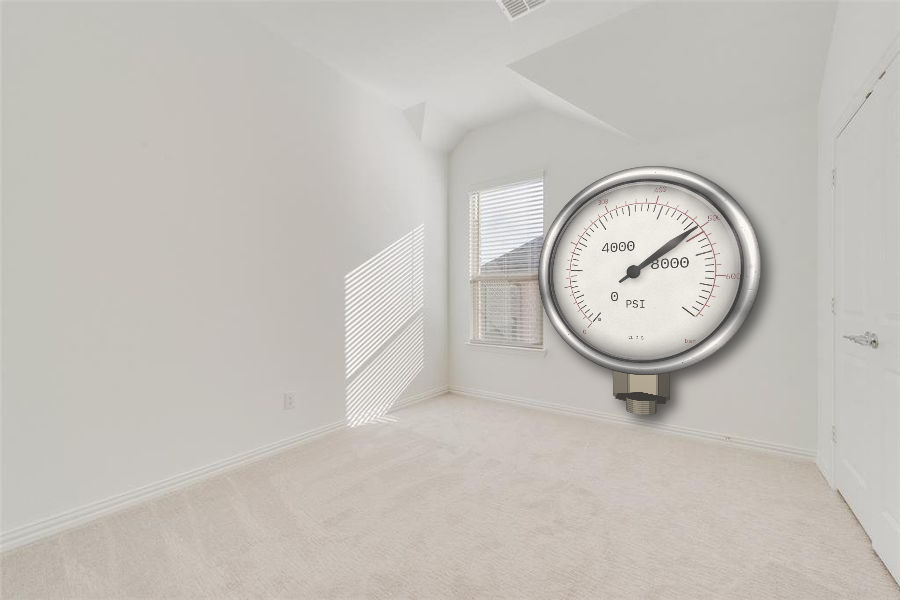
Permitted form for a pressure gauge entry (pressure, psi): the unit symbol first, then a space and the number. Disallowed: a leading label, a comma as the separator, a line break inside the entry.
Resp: psi 7200
